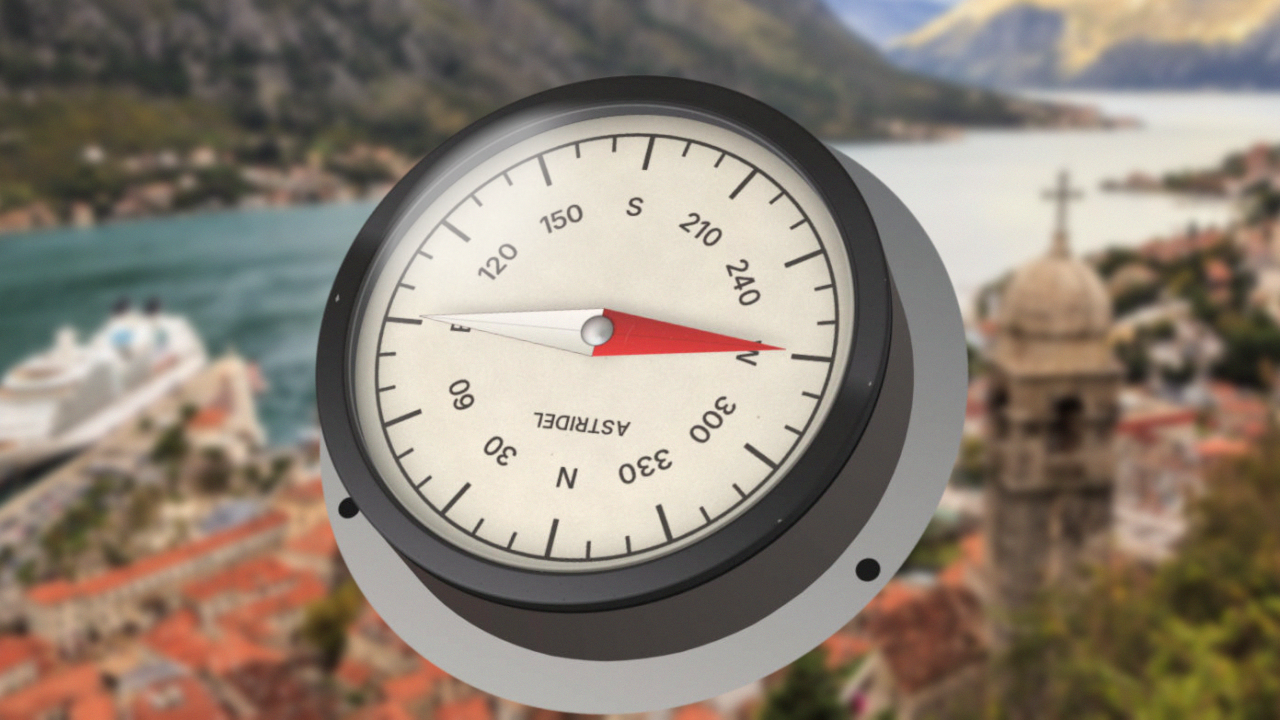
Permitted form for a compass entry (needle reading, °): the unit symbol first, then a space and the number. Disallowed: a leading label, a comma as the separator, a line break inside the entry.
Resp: ° 270
